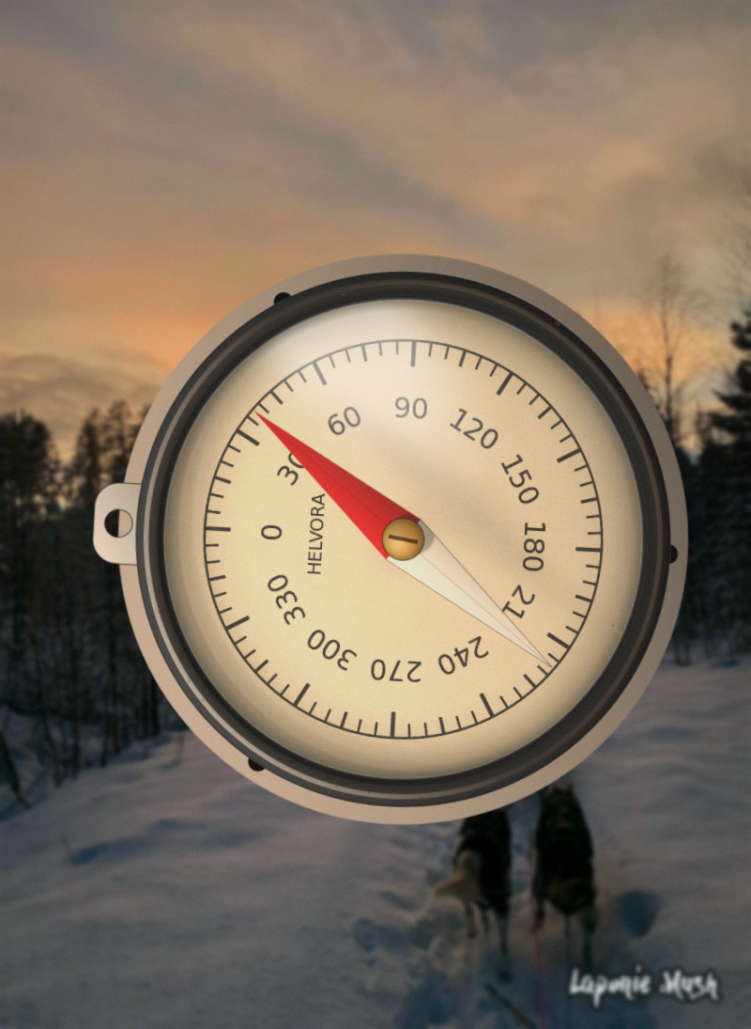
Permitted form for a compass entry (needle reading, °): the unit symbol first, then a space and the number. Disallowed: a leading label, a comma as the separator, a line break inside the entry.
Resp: ° 37.5
